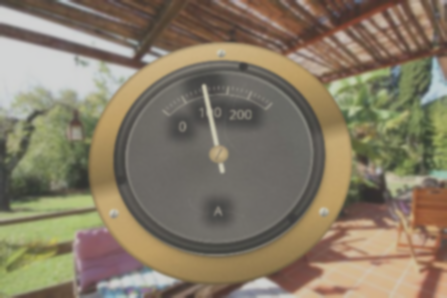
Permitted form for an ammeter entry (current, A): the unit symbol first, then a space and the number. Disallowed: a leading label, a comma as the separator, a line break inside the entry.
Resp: A 100
